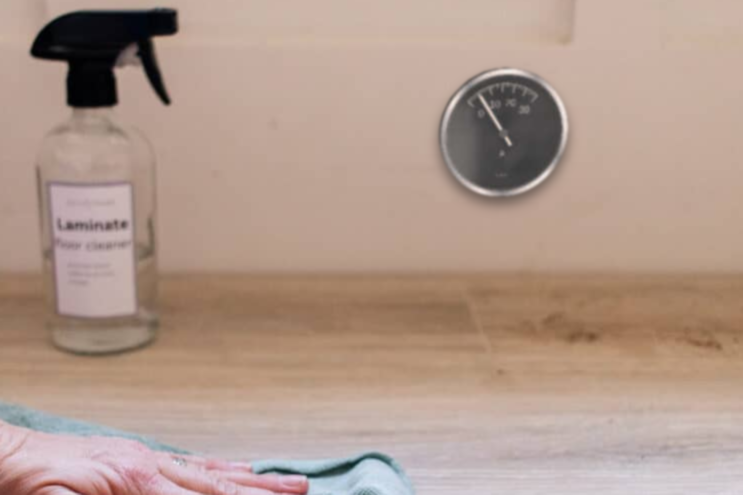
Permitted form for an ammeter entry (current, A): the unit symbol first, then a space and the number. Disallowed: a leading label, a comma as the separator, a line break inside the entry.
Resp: A 5
